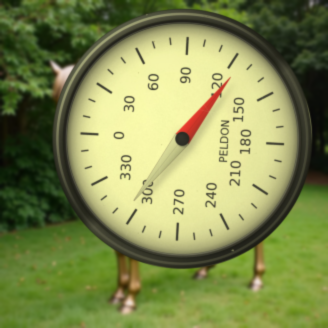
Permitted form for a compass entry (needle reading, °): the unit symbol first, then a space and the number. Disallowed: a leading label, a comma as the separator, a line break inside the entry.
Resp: ° 125
